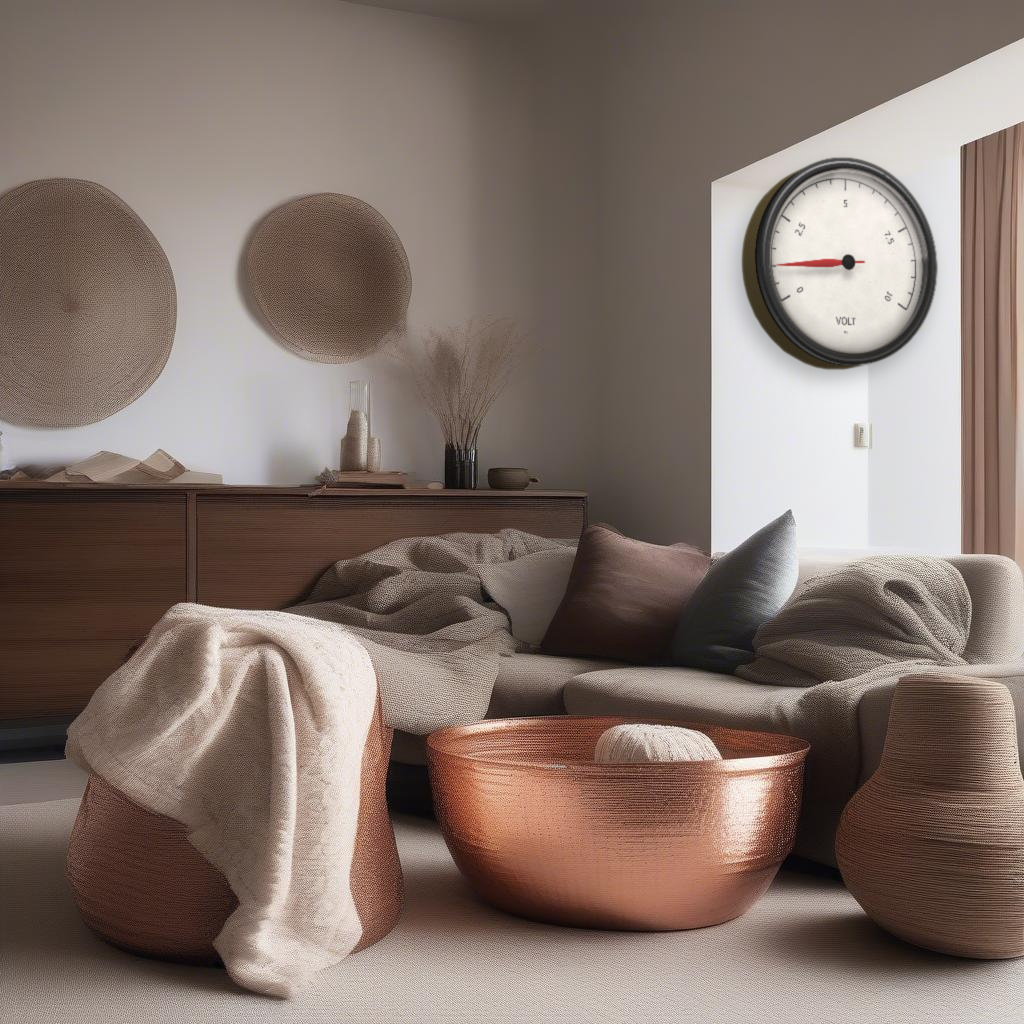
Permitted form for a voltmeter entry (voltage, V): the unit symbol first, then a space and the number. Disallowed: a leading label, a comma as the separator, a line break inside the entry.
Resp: V 1
